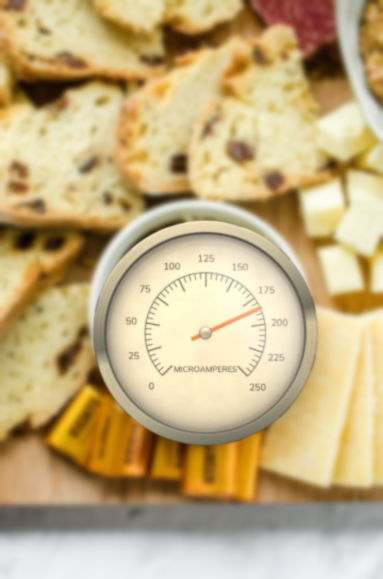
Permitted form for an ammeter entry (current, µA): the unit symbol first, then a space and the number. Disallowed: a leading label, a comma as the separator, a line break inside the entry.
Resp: µA 185
